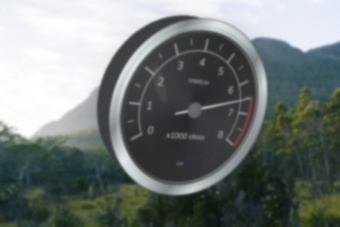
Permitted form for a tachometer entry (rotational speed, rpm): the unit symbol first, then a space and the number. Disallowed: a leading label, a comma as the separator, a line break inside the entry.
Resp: rpm 6500
